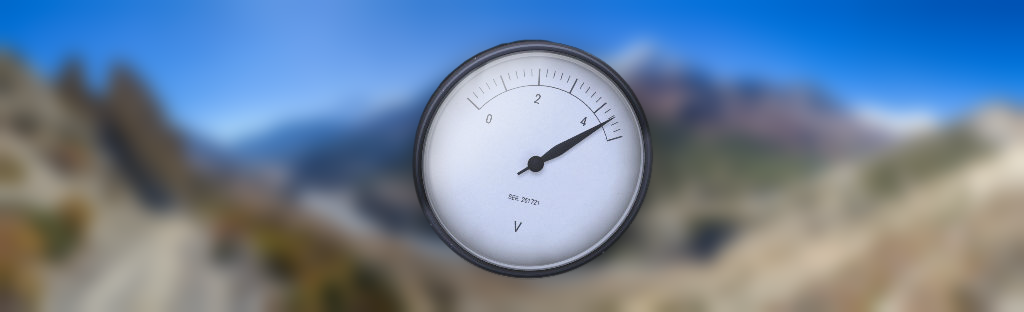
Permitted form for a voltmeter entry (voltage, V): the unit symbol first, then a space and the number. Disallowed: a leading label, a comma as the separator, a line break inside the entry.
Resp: V 4.4
